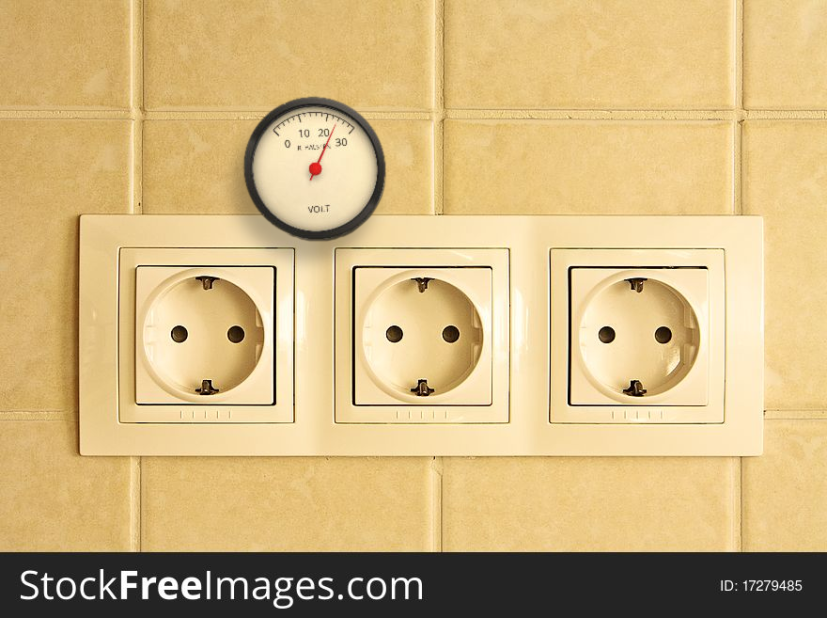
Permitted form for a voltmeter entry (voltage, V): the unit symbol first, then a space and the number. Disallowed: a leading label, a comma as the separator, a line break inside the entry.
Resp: V 24
